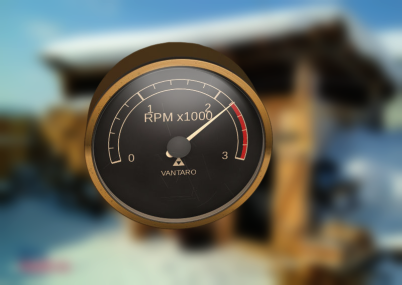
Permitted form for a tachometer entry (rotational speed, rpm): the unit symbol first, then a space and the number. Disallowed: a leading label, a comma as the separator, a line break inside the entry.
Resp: rpm 2200
